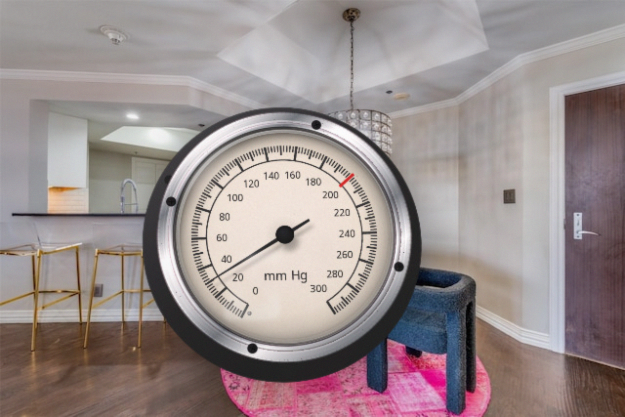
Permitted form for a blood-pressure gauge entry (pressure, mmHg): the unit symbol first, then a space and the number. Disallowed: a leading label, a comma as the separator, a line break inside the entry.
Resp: mmHg 30
